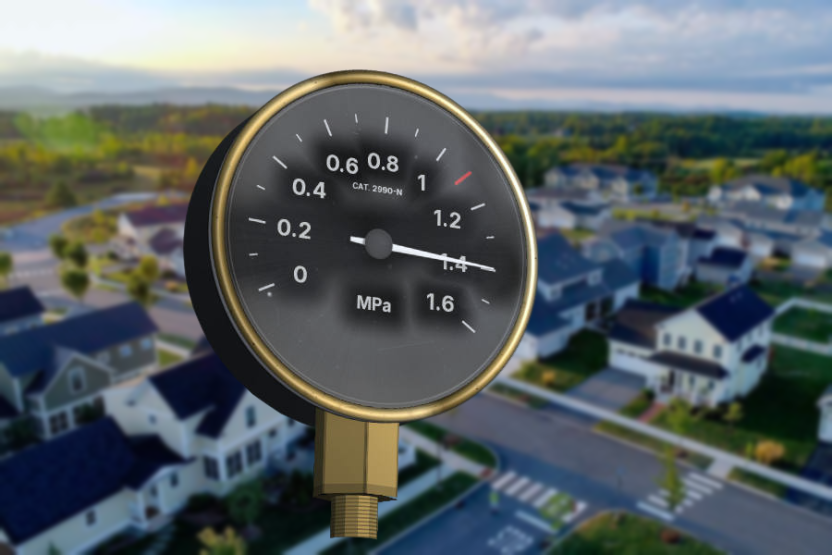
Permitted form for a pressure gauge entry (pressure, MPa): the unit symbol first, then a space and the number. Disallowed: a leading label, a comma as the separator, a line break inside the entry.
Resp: MPa 1.4
